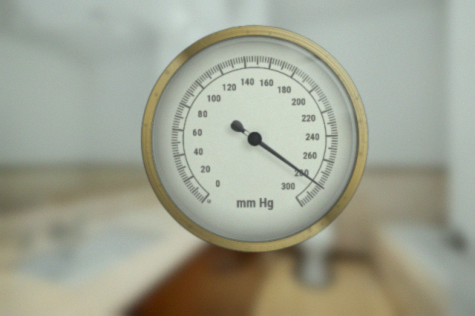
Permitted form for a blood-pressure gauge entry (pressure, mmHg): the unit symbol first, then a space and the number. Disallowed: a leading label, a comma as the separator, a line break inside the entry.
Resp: mmHg 280
